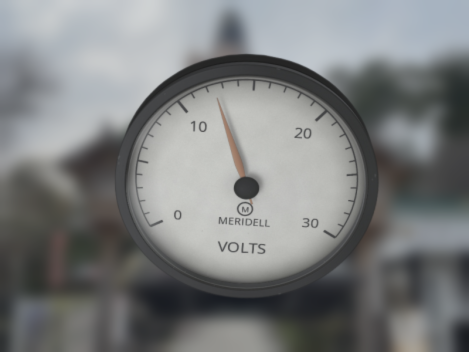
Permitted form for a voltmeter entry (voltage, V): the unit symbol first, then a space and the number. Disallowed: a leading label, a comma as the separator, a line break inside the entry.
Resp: V 12.5
